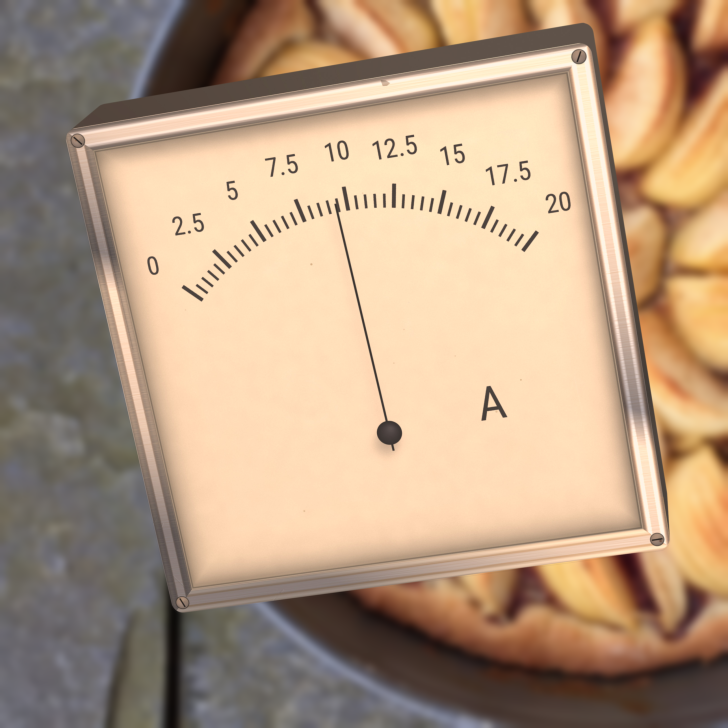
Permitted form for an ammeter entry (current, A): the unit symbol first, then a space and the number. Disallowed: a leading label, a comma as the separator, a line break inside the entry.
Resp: A 9.5
